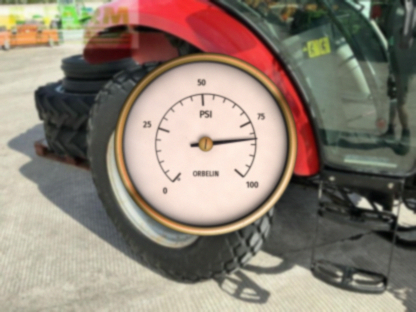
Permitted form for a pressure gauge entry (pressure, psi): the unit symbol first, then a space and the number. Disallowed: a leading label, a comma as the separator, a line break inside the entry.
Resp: psi 82.5
